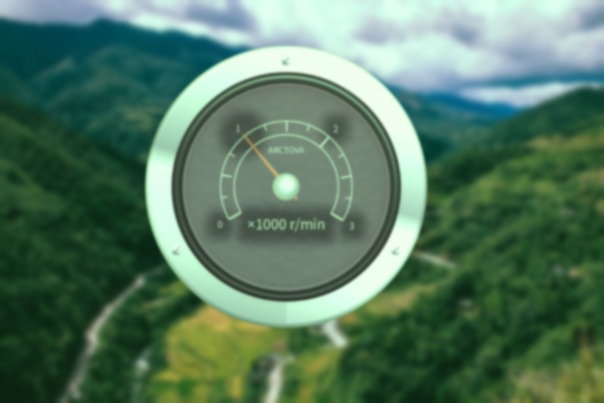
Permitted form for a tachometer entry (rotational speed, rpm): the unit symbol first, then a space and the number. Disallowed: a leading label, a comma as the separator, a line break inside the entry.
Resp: rpm 1000
